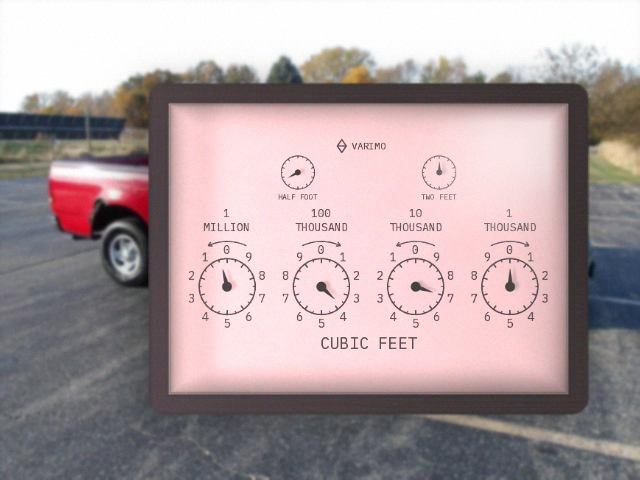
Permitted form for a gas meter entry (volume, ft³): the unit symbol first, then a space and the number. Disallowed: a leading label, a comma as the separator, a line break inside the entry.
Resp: ft³ 37000
